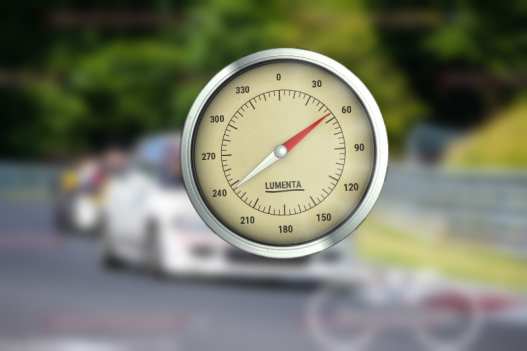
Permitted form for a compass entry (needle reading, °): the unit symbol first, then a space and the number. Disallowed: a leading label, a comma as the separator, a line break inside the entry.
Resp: ° 55
